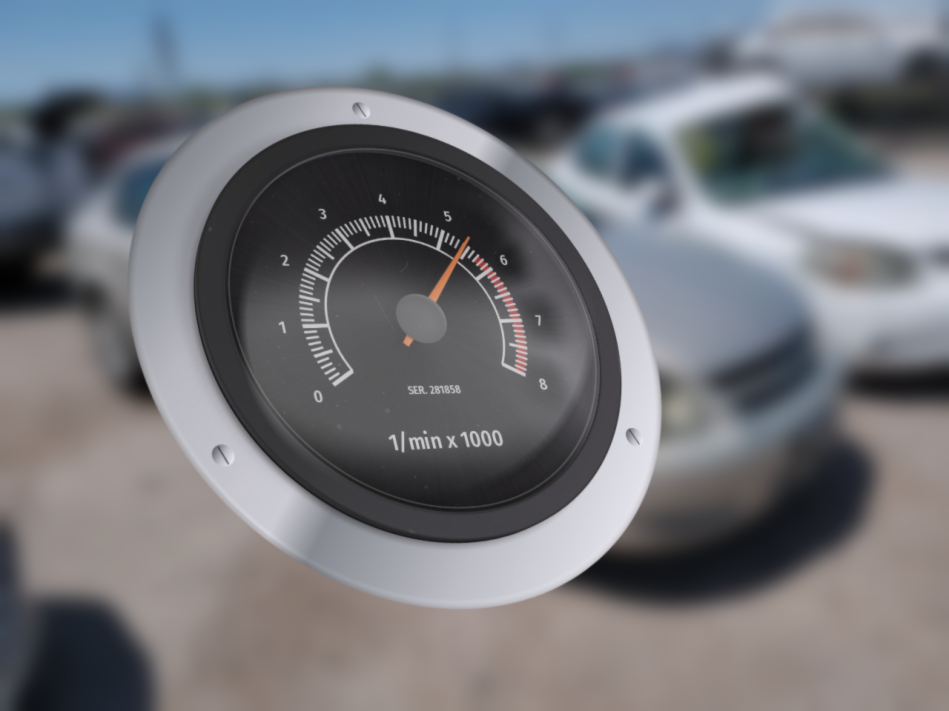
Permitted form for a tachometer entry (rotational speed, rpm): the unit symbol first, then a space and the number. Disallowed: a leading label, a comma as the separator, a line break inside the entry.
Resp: rpm 5400
